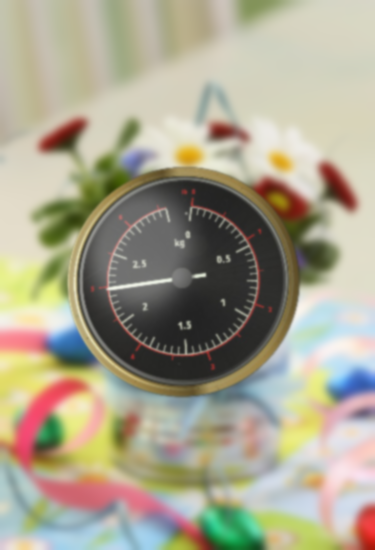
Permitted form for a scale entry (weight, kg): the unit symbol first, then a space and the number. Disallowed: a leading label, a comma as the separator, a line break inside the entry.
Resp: kg 2.25
